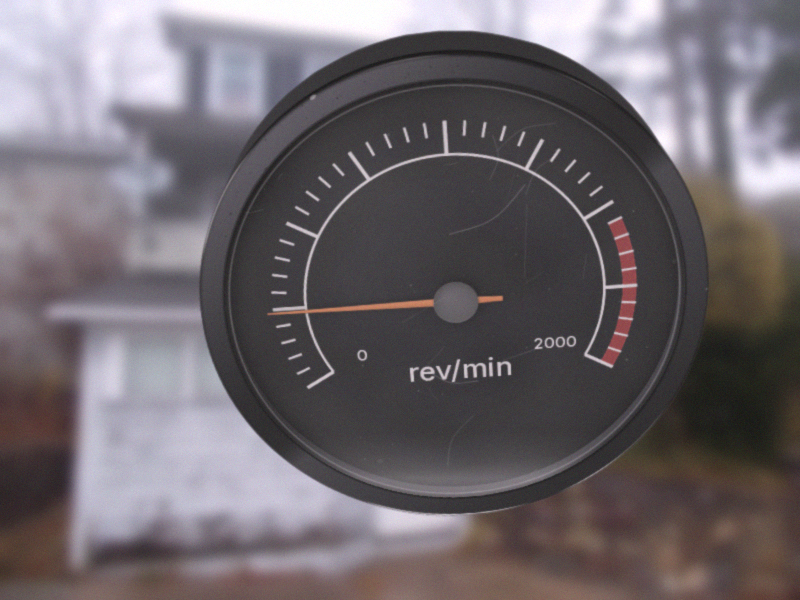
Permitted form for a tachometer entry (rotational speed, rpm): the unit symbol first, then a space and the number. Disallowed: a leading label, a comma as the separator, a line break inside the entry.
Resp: rpm 250
